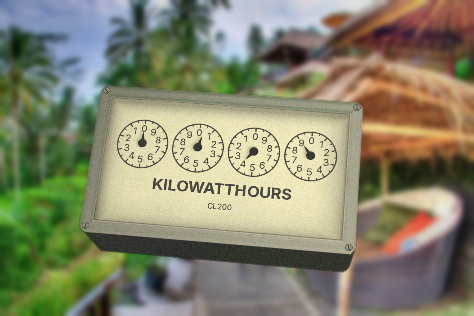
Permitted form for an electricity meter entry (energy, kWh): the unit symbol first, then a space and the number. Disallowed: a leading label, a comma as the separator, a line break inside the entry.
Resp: kWh 39
